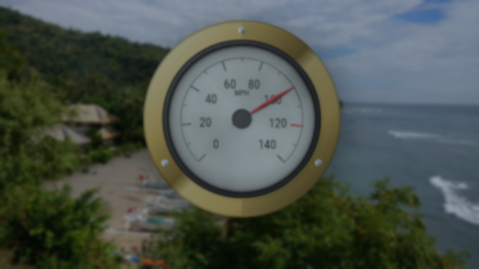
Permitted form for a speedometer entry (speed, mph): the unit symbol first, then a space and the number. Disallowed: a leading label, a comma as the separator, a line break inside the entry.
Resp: mph 100
